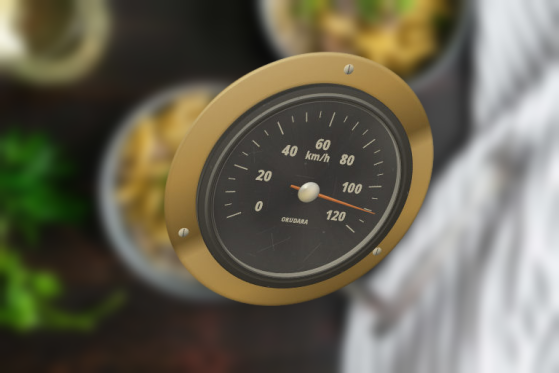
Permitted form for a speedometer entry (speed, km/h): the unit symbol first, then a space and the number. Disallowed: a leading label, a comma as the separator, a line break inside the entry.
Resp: km/h 110
